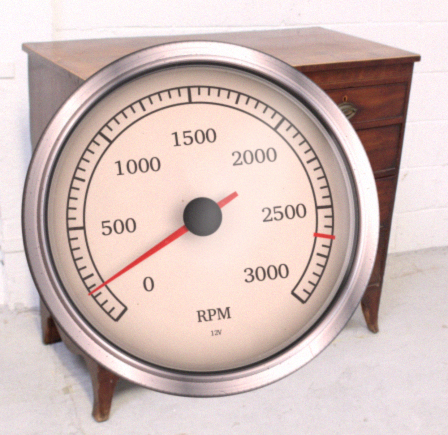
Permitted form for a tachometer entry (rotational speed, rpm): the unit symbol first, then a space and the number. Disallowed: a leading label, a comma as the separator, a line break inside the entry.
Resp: rpm 175
